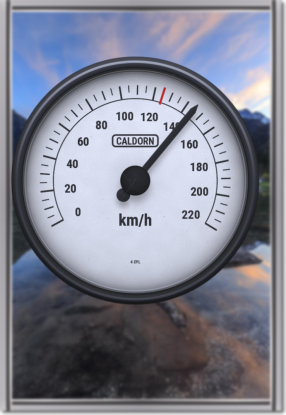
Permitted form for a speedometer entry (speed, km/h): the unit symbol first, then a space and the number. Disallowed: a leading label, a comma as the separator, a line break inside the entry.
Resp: km/h 145
